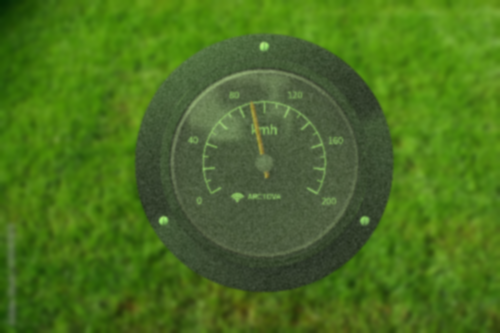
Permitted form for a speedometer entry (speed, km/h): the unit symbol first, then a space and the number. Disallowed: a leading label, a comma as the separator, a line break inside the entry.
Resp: km/h 90
